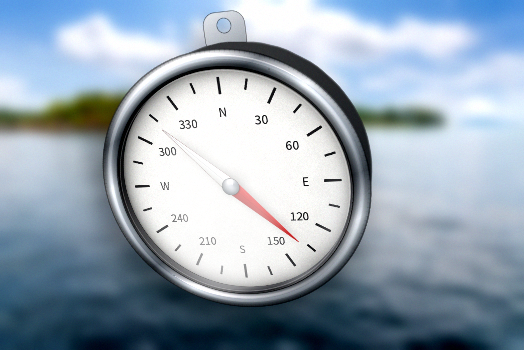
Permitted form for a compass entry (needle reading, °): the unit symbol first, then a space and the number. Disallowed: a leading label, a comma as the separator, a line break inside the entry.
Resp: ° 135
